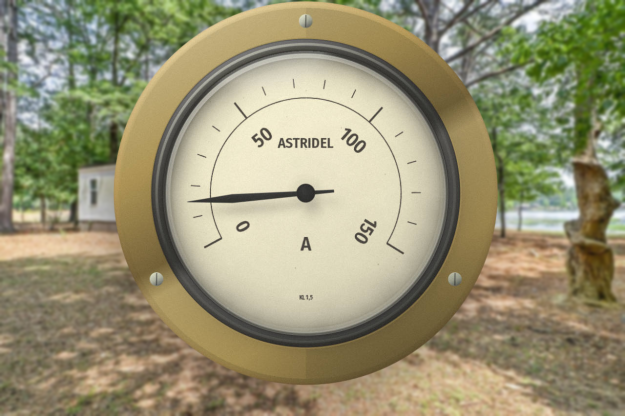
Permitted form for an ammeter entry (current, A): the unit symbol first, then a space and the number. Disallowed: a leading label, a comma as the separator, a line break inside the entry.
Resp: A 15
